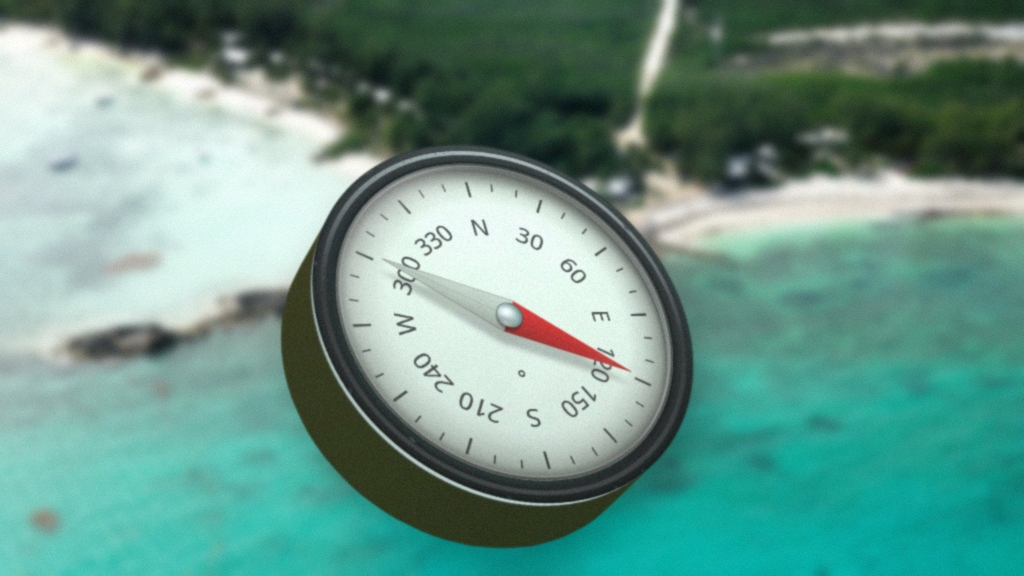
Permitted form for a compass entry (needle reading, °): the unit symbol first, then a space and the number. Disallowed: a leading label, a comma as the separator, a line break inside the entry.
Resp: ° 120
